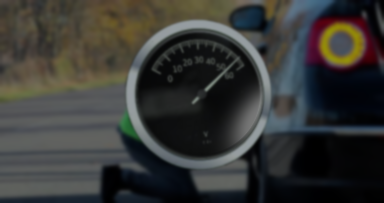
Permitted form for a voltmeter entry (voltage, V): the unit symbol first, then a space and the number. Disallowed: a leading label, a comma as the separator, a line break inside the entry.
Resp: V 55
